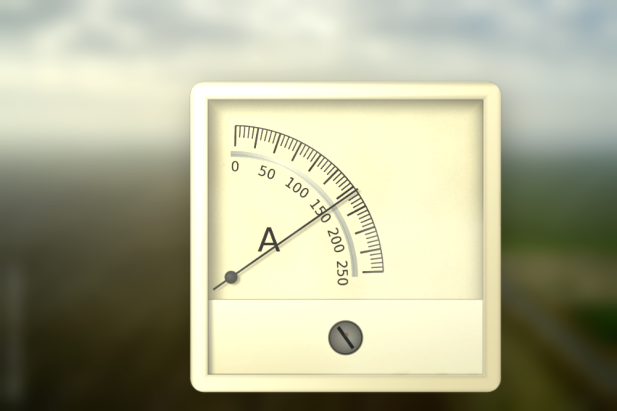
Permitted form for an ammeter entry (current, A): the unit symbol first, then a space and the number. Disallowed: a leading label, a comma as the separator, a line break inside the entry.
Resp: A 155
